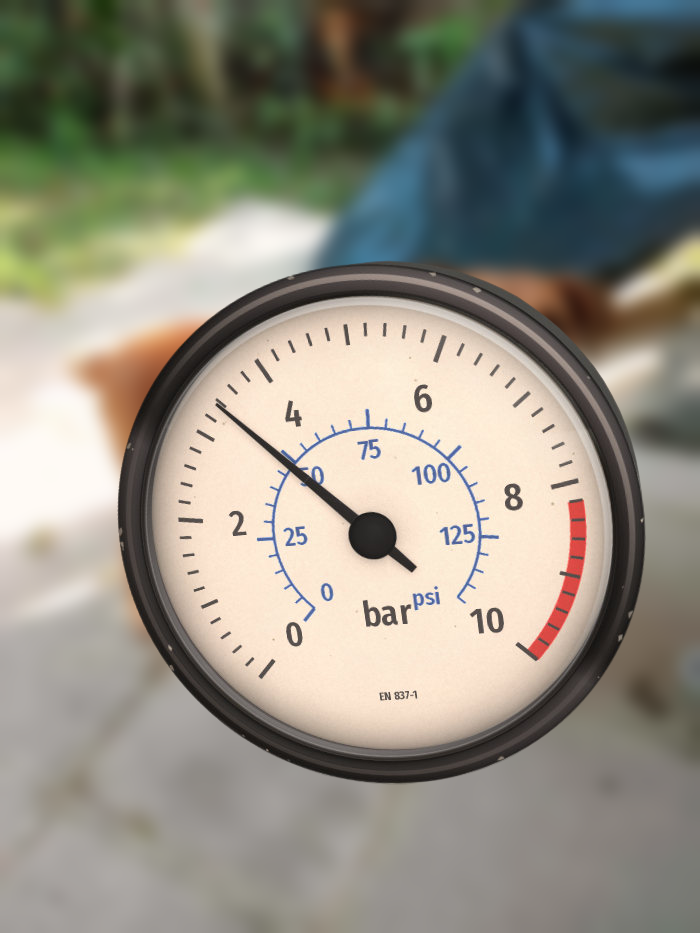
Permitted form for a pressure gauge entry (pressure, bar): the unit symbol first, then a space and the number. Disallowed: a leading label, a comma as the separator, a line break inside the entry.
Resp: bar 3.4
